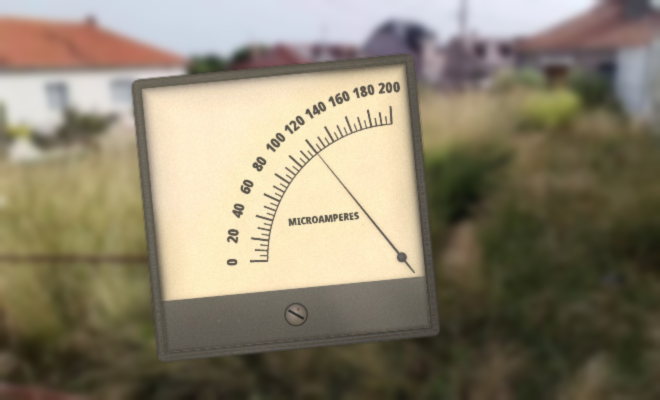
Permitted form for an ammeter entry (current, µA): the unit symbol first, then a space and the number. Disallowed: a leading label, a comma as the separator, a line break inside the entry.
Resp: µA 120
